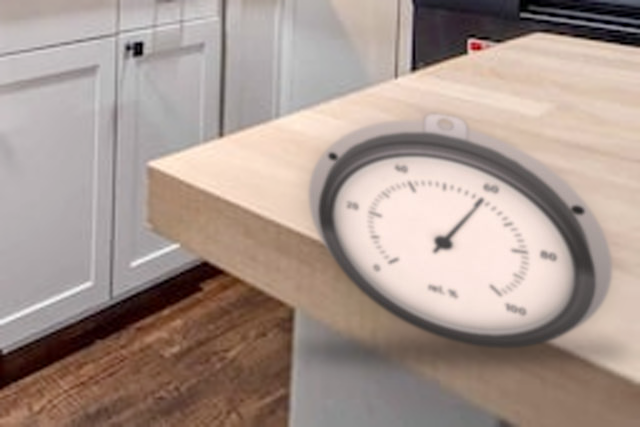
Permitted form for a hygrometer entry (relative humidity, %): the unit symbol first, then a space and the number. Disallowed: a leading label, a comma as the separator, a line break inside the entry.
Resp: % 60
